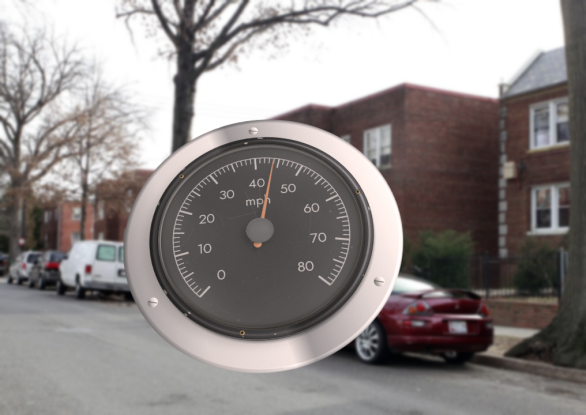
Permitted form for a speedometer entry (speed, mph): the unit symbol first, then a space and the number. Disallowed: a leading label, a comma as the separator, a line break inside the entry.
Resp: mph 44
